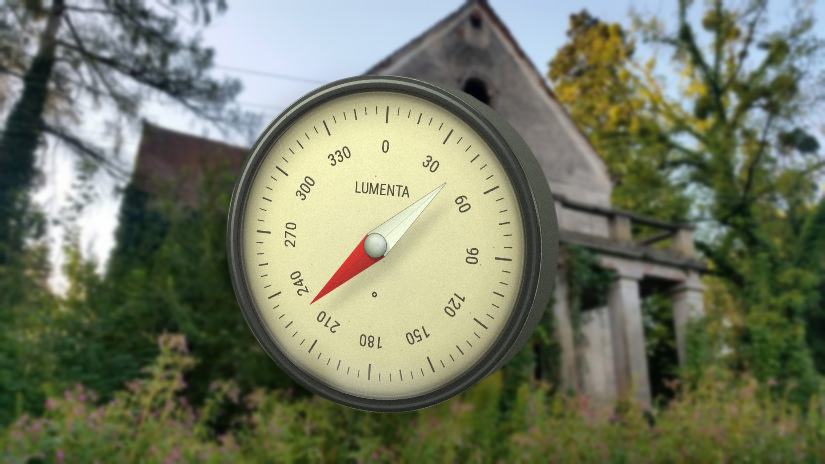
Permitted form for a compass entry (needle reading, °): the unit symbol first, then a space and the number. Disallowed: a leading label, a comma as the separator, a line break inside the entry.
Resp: ° 225
